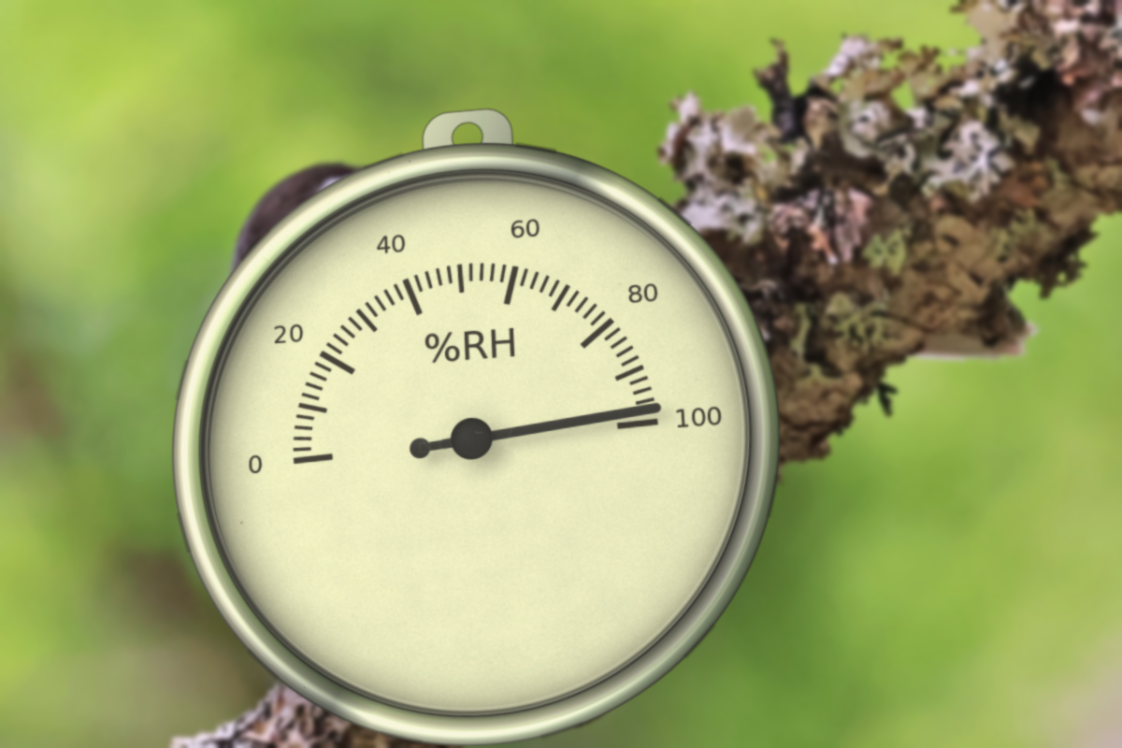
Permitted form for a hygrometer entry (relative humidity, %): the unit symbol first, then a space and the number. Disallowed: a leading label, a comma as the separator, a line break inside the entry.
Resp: % 98
